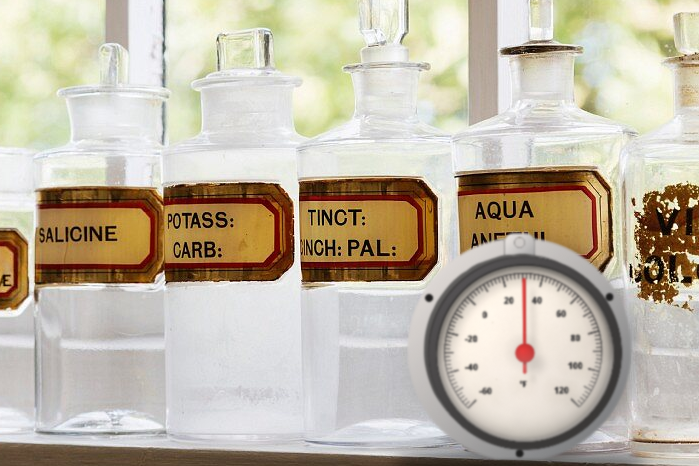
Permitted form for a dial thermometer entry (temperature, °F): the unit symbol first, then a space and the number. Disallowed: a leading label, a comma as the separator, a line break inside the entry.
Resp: °F 30
